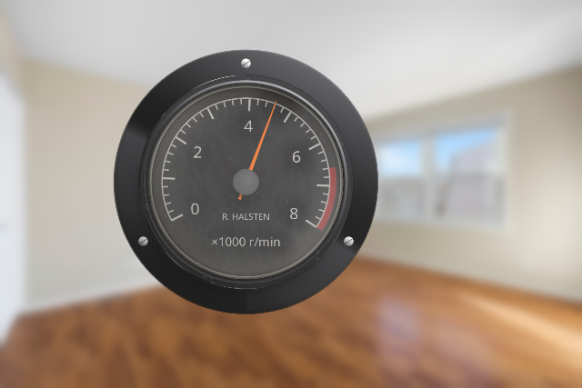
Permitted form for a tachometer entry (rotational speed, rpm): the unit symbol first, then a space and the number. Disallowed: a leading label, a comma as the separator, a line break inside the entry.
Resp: rpm 4600
